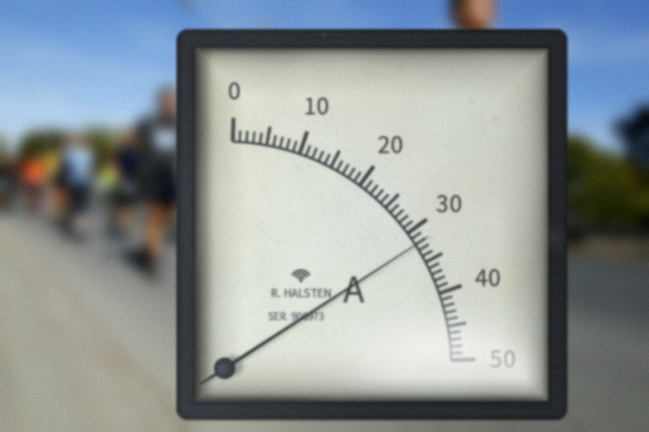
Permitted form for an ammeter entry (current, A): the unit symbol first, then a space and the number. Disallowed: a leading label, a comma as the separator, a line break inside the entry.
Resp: A 32
